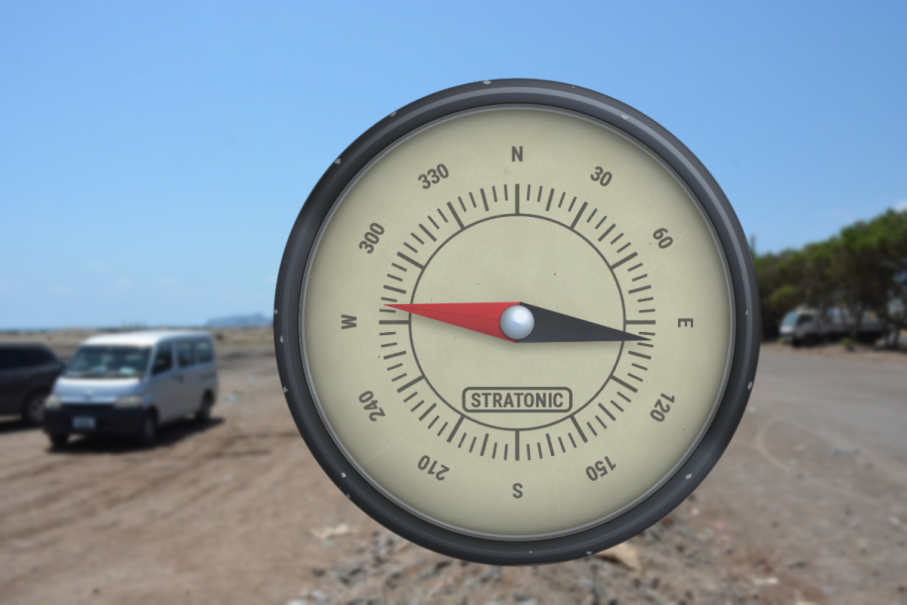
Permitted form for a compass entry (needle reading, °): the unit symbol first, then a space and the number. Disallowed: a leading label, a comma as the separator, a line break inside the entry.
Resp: ° 277.5
